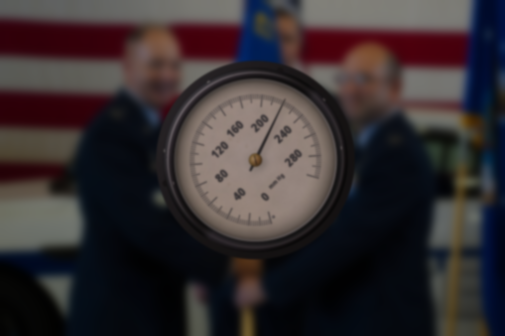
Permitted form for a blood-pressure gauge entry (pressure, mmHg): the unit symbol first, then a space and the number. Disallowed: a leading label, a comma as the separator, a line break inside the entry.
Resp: mmHg 220
